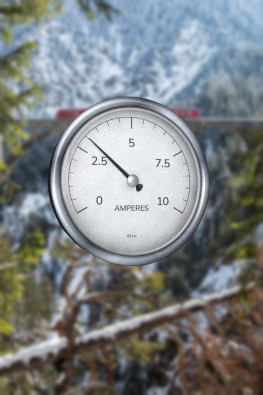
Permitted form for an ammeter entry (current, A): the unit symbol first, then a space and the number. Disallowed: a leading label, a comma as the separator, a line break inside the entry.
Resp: A 3
